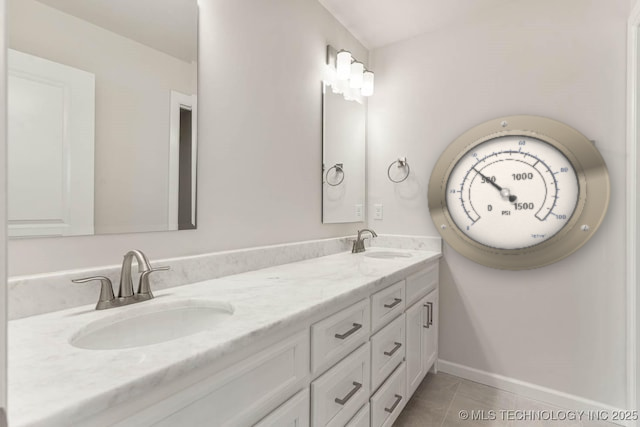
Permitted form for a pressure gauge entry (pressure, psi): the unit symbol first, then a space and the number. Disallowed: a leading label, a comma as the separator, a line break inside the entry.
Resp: psi 500
